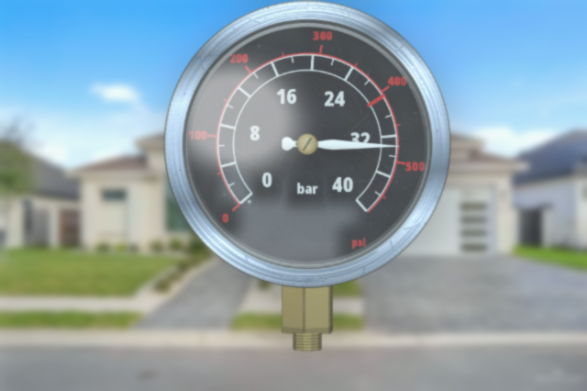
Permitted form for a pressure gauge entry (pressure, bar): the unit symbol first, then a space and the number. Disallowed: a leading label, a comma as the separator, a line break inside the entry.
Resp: bar 33
